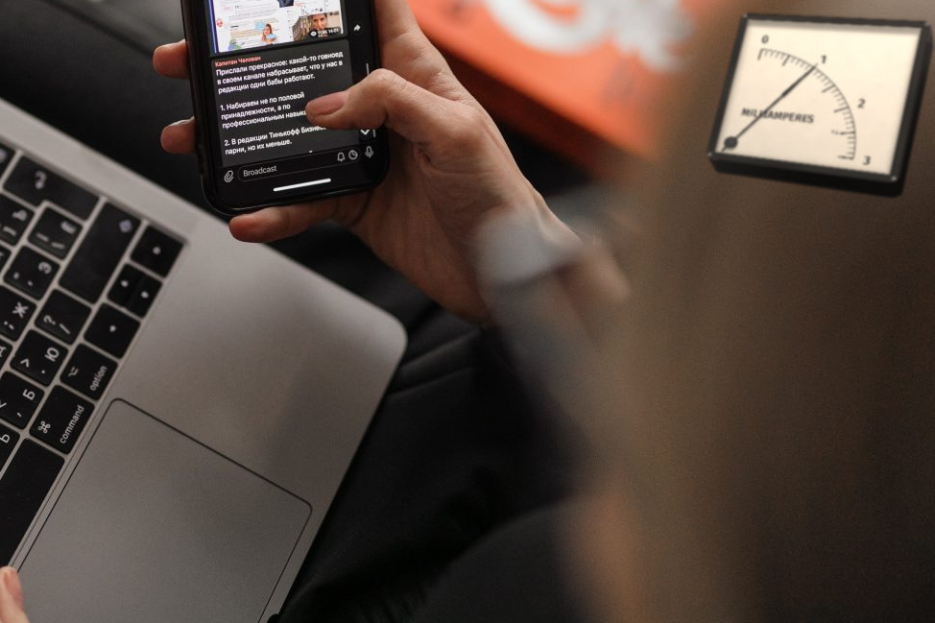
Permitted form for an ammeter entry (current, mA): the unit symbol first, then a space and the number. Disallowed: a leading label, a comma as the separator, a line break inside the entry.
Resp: mA 1
